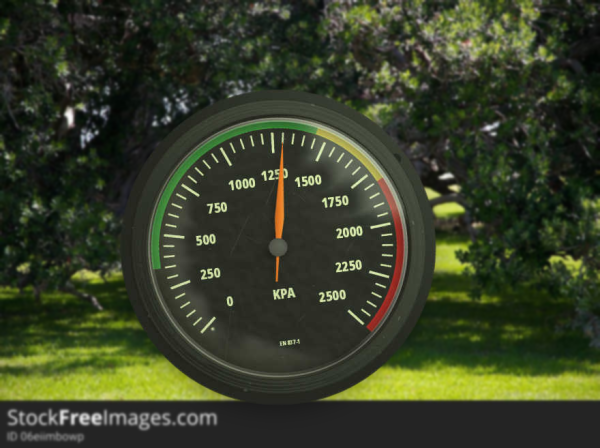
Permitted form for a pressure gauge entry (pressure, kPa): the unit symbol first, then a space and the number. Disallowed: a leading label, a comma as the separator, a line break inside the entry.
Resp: kPa 1300
